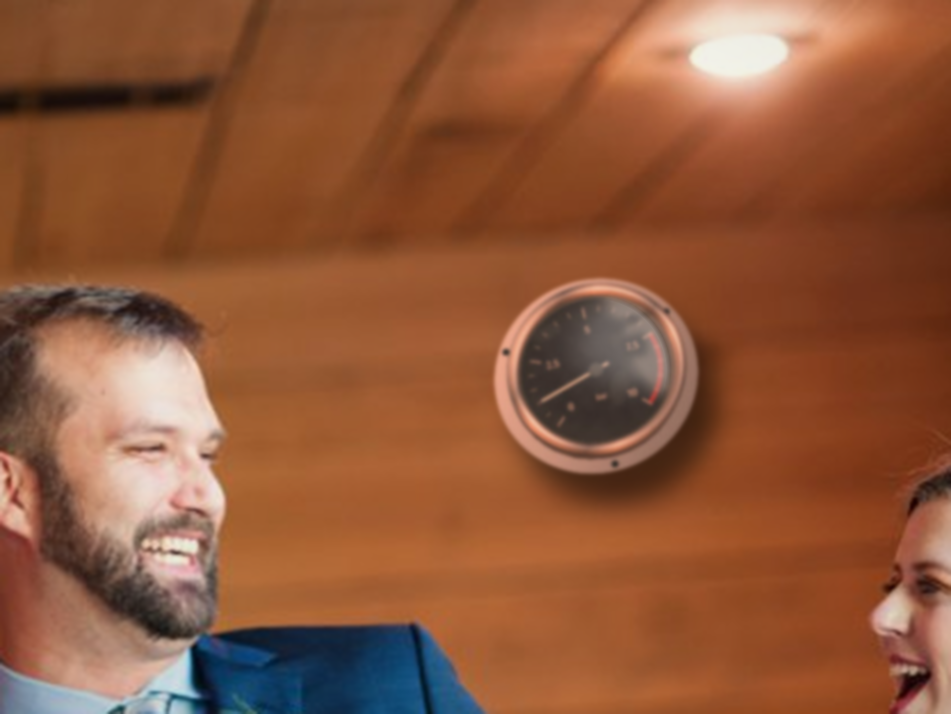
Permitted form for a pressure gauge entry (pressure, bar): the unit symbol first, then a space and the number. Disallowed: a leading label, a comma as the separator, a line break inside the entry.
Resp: bar 1
